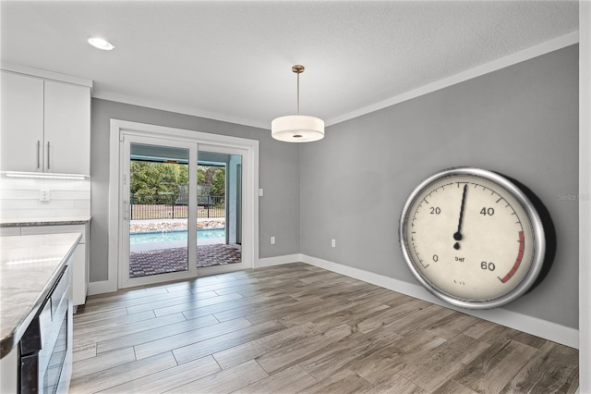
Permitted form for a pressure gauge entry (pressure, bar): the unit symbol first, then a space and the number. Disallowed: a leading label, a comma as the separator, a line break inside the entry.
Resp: bar 32
